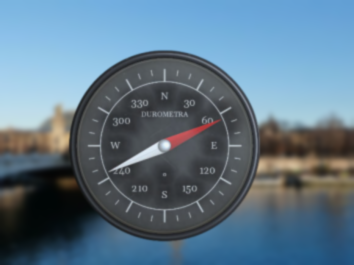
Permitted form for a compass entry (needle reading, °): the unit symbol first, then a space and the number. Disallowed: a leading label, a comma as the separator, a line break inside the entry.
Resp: ° 65
